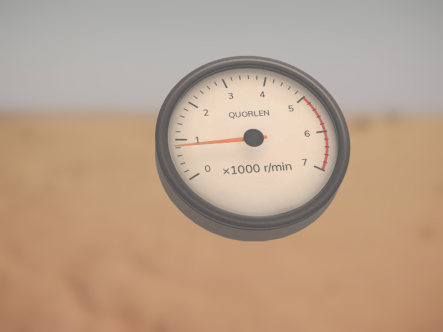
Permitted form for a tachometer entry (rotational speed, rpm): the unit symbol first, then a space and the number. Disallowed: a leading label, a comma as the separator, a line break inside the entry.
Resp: rpm 800
